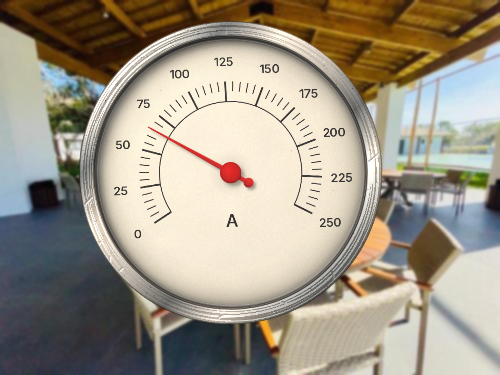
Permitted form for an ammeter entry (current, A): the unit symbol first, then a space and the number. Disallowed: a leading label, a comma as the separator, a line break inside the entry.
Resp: A 65
